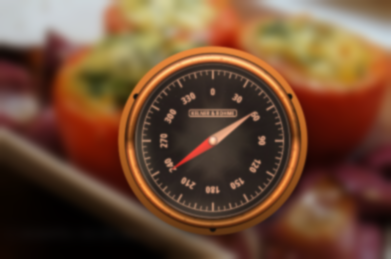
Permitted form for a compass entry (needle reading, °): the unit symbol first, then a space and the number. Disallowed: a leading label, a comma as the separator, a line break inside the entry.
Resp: ° 235
